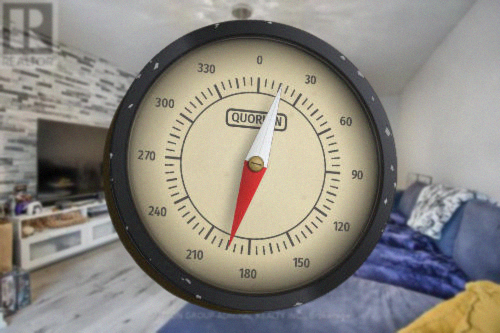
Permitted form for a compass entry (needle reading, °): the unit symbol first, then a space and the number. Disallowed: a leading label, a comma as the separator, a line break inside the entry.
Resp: ° 195
